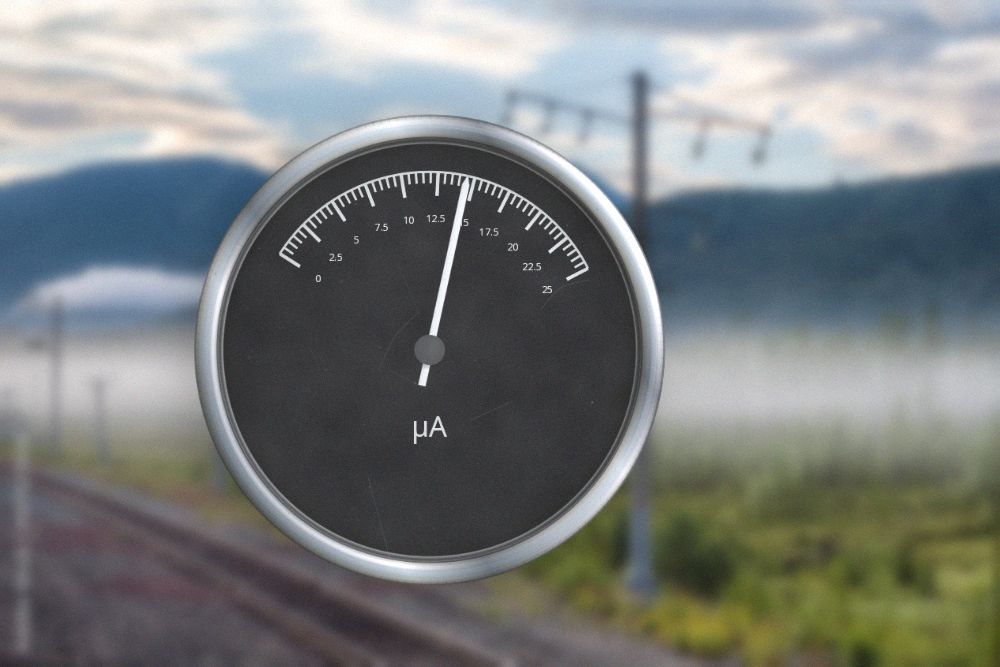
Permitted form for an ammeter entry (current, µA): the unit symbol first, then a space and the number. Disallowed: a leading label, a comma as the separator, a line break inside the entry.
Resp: µA 14.5
